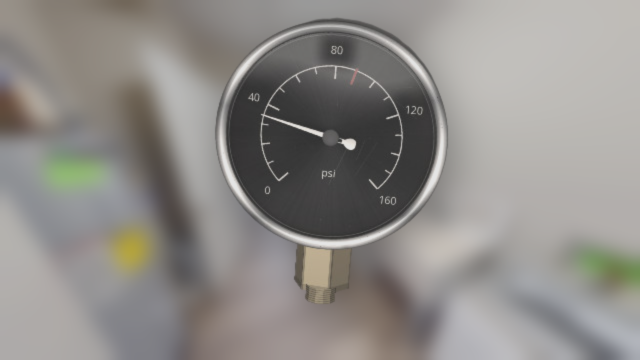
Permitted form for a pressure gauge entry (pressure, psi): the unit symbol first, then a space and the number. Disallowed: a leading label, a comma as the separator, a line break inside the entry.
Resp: psi 35
